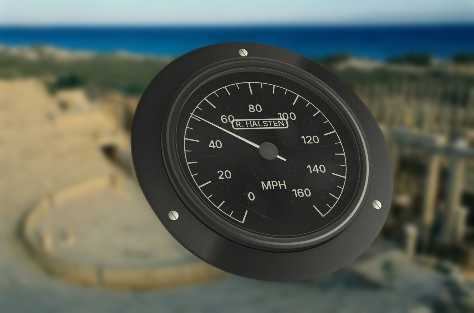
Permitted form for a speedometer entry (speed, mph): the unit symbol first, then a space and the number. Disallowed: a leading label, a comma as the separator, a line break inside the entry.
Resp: mph 50
